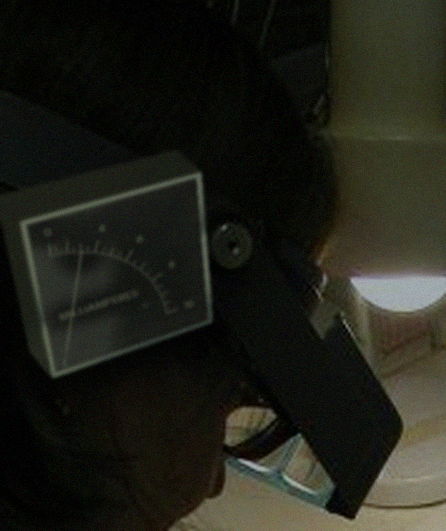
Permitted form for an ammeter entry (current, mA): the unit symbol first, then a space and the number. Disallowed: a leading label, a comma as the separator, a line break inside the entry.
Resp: mA 3
